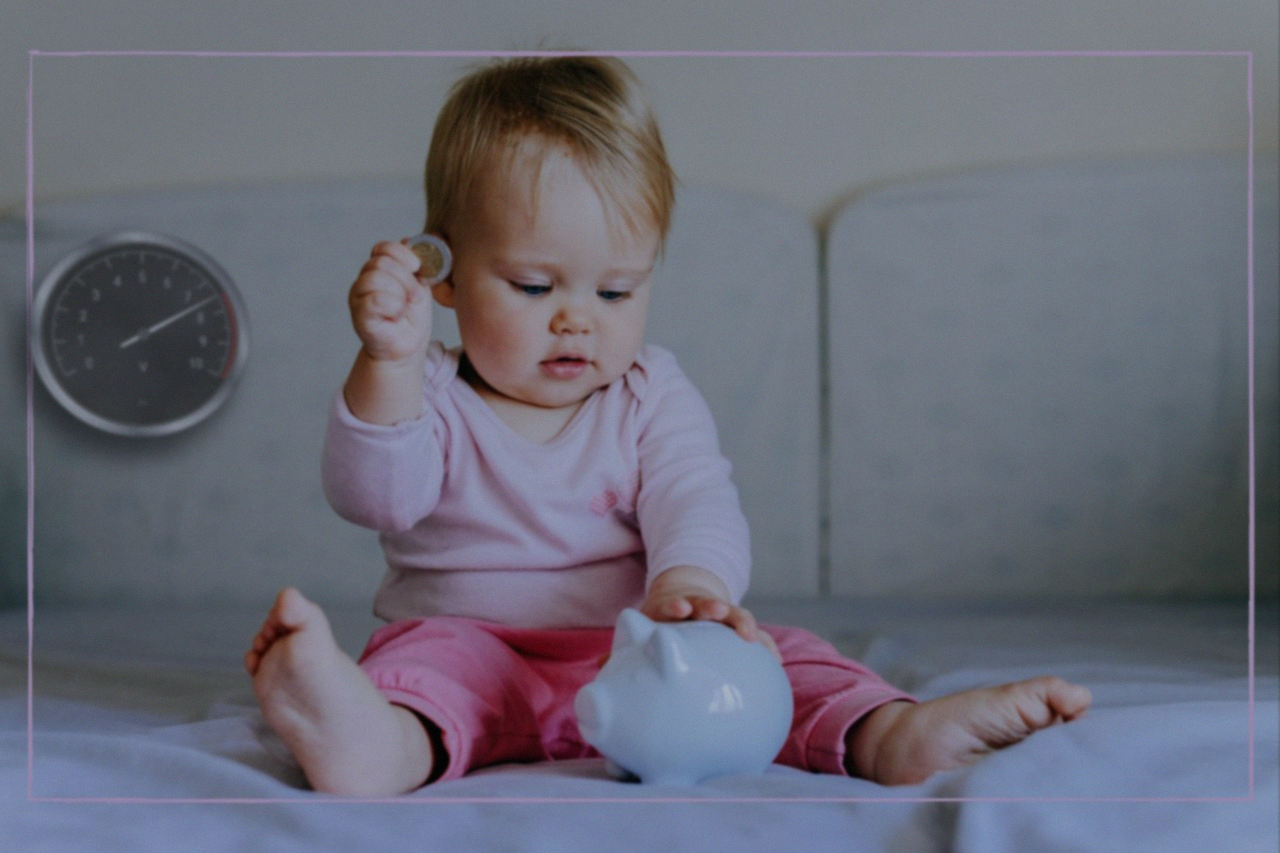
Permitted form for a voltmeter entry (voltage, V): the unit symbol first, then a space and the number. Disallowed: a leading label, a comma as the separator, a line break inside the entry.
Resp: V 7.5
